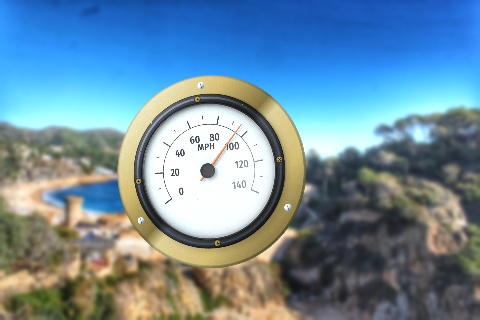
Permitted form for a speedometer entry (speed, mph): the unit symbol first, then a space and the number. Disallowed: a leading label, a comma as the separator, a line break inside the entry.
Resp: mph 95
